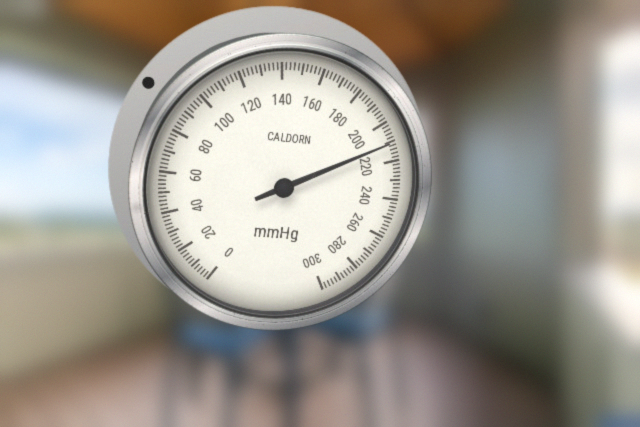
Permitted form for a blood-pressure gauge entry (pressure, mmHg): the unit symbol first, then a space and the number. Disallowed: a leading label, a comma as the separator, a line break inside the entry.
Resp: mmHg 210
